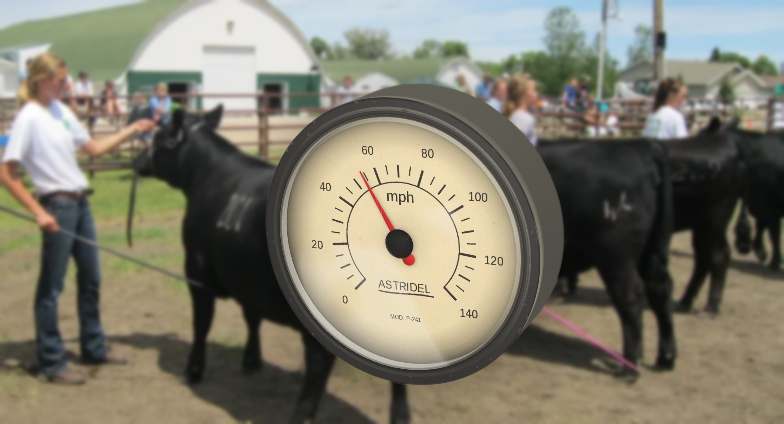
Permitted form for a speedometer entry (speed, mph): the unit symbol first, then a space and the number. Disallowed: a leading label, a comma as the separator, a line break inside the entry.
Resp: mph 55
